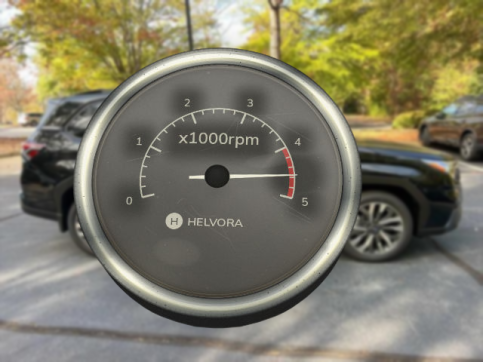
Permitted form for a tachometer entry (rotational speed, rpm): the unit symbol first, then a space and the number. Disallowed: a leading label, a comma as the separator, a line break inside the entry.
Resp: rpm 4600
